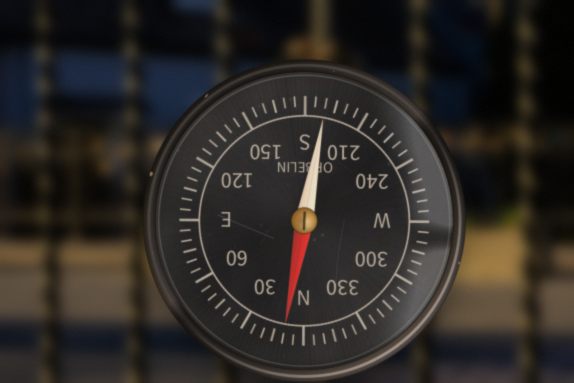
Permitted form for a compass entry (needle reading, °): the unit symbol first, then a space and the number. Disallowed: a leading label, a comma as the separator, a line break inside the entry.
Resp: ° 10
